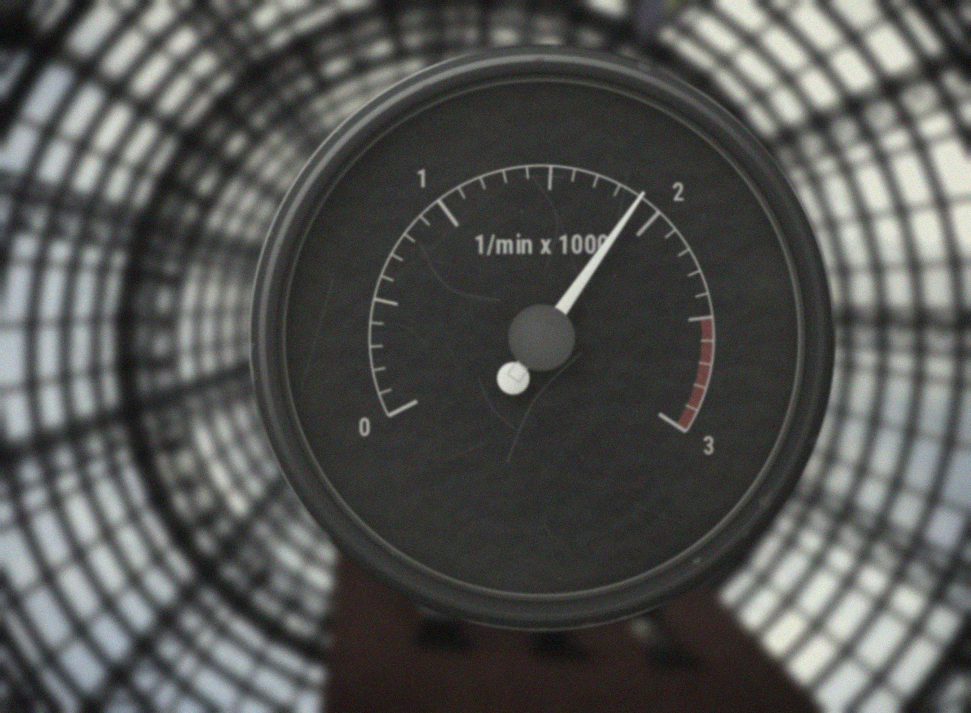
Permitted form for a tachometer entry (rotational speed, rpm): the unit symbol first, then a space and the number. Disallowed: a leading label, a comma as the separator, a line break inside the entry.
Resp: rpm 1900
